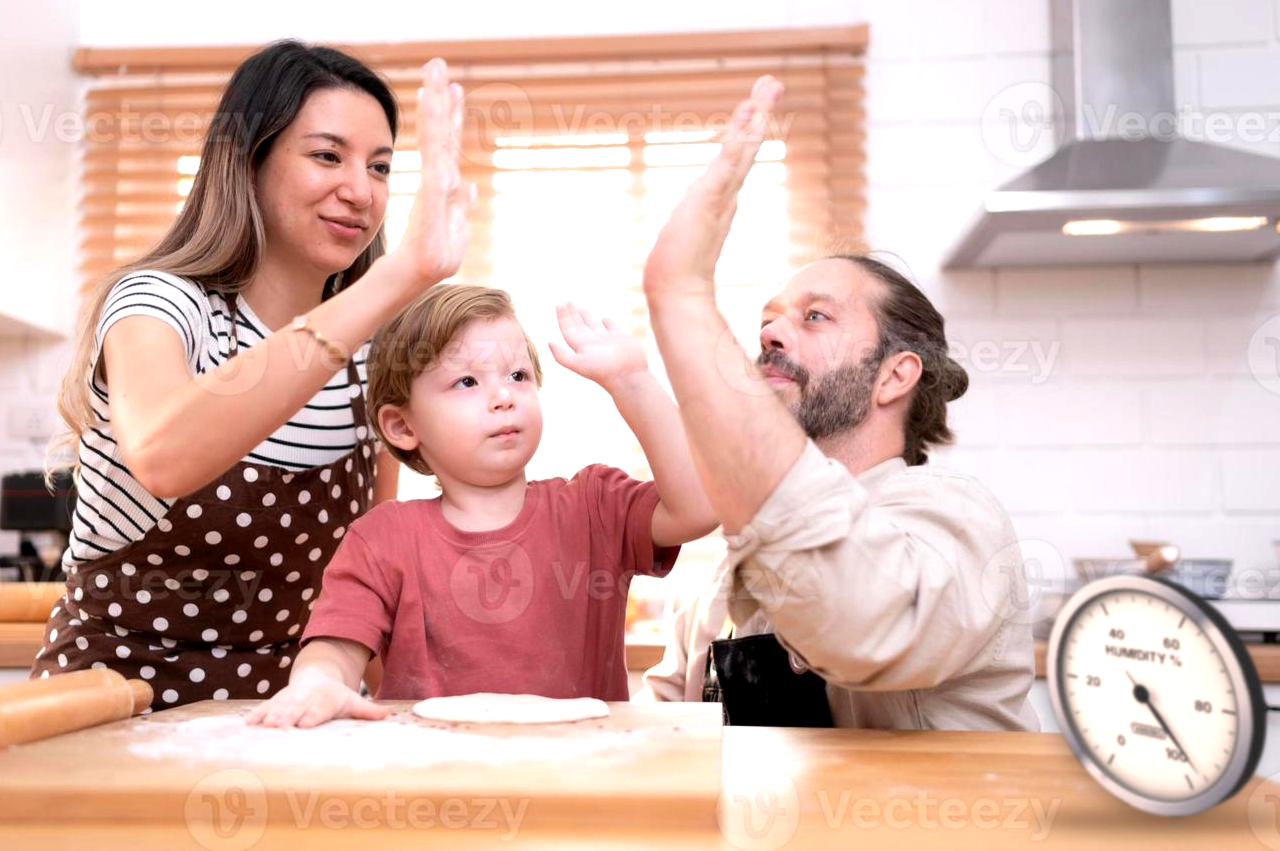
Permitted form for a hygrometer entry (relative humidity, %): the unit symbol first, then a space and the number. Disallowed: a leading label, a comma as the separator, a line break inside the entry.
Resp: % 96
